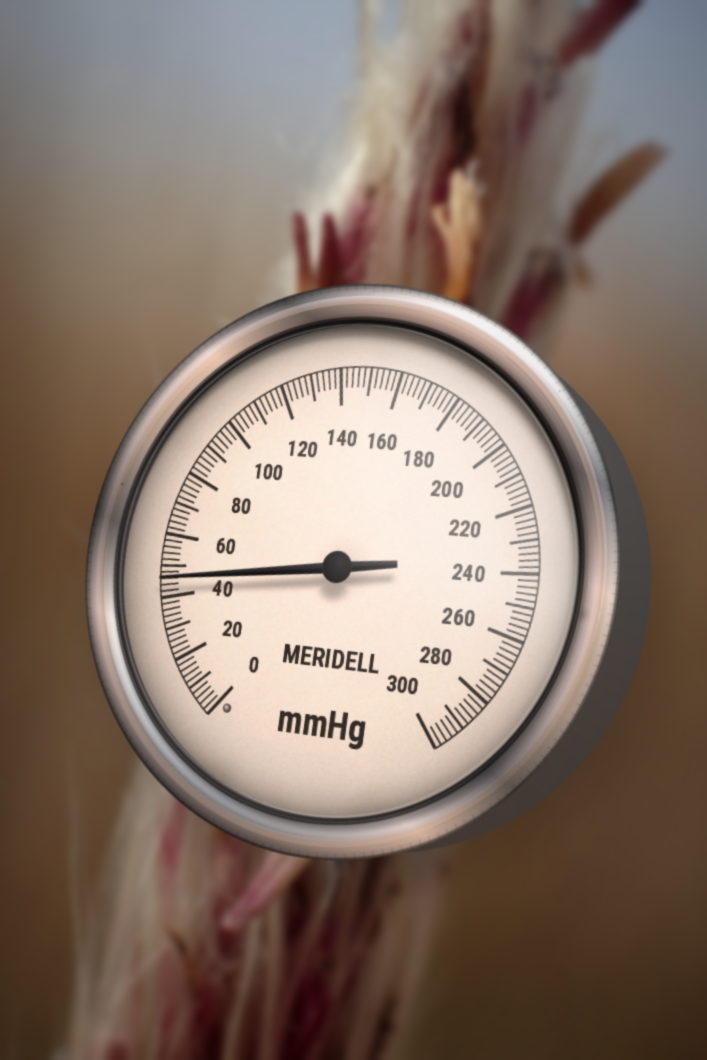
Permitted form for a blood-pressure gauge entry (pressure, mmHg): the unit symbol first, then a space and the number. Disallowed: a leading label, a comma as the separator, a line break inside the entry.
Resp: mmHg 46
